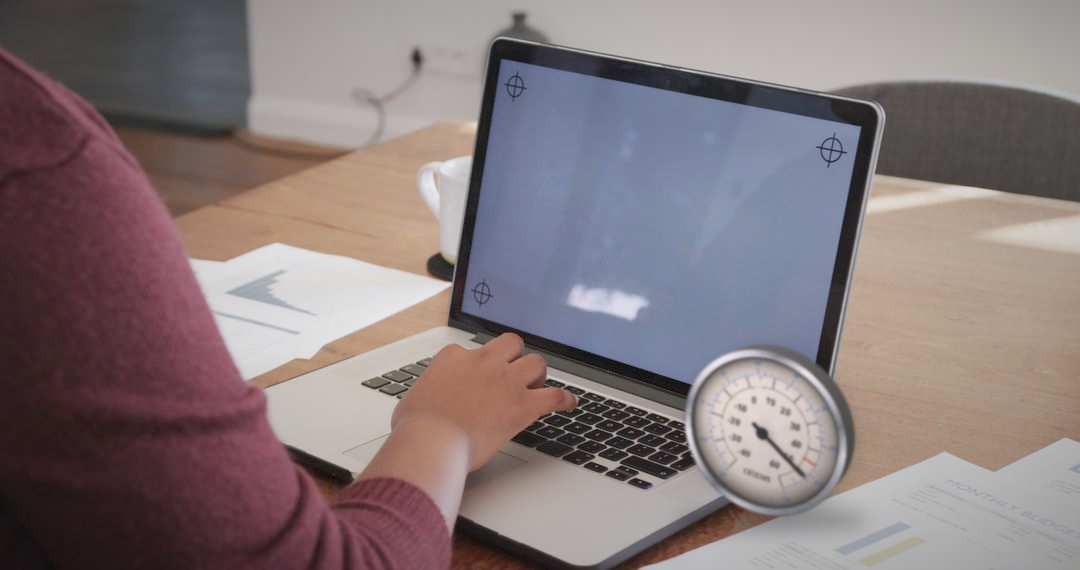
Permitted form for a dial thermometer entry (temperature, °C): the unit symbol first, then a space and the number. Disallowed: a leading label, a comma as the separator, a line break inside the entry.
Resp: °C 50
